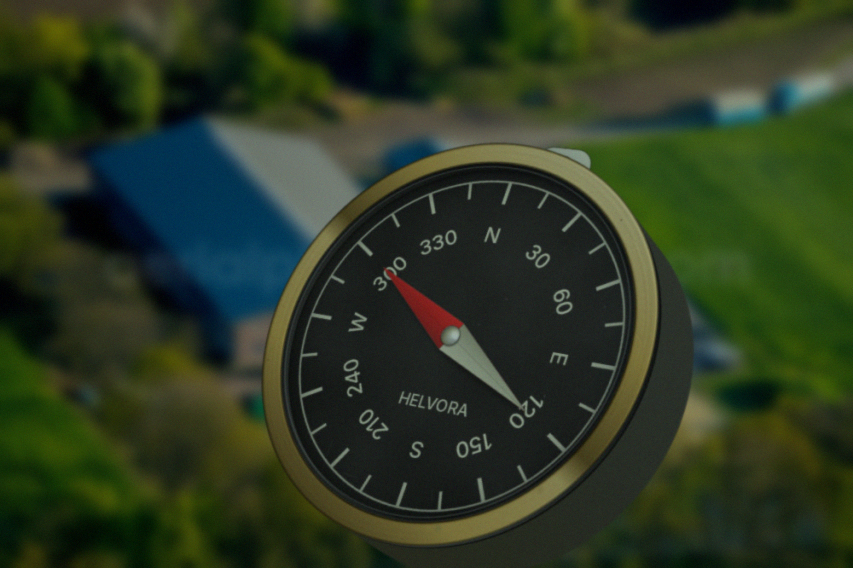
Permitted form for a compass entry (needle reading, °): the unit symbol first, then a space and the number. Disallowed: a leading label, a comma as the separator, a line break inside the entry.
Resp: ° 300
